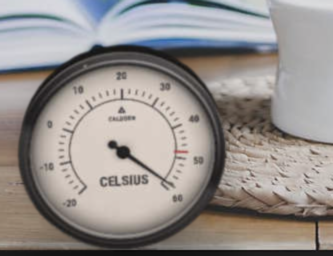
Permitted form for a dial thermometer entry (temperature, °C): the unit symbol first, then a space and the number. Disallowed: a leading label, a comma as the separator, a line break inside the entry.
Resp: °C 58
